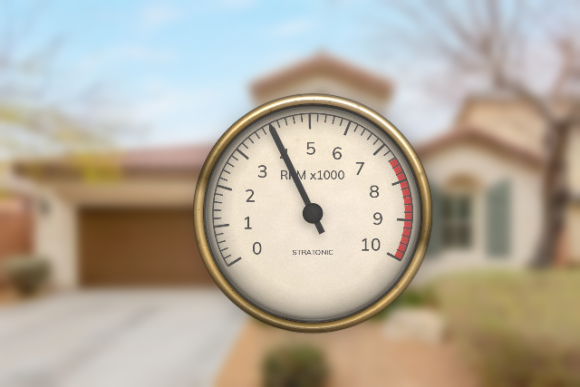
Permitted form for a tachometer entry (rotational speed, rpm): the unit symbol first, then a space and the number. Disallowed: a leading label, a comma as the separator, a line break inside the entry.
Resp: rpm 4000
